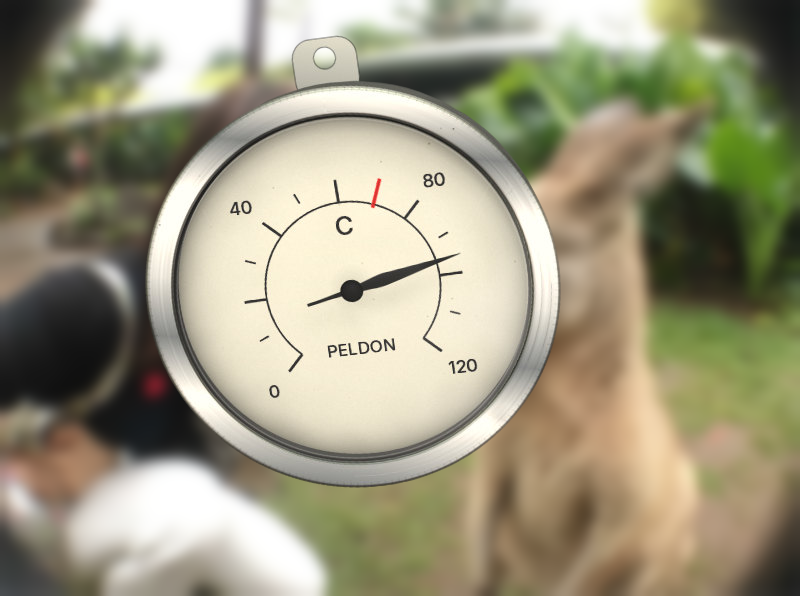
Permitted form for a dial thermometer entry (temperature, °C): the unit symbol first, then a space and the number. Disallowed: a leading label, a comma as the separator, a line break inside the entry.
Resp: °C 95
